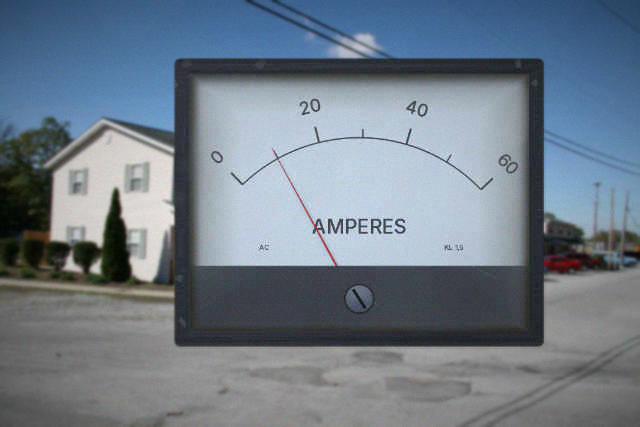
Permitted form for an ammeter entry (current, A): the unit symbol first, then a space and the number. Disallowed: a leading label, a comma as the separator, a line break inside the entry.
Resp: A 10
